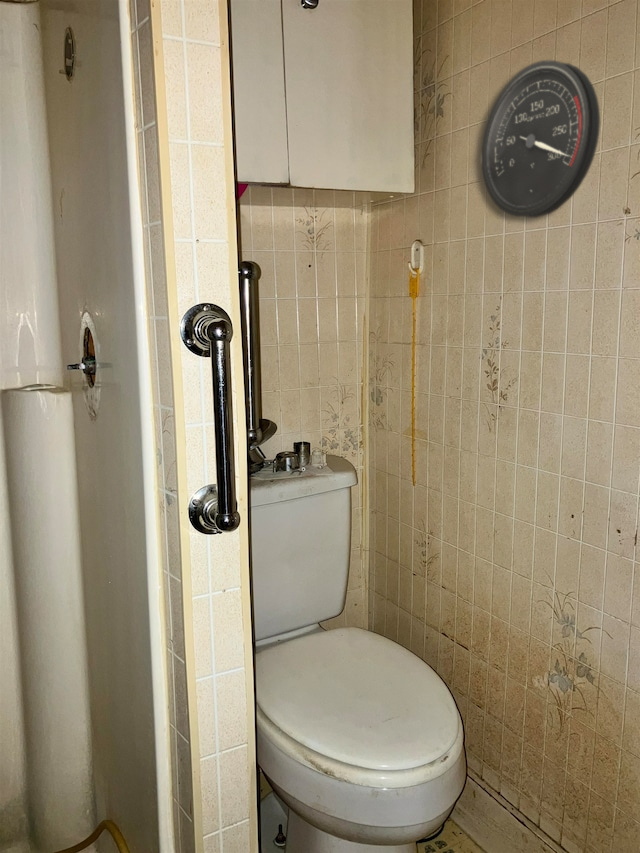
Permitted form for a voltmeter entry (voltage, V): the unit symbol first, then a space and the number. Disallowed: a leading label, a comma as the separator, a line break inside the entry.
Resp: V 290
